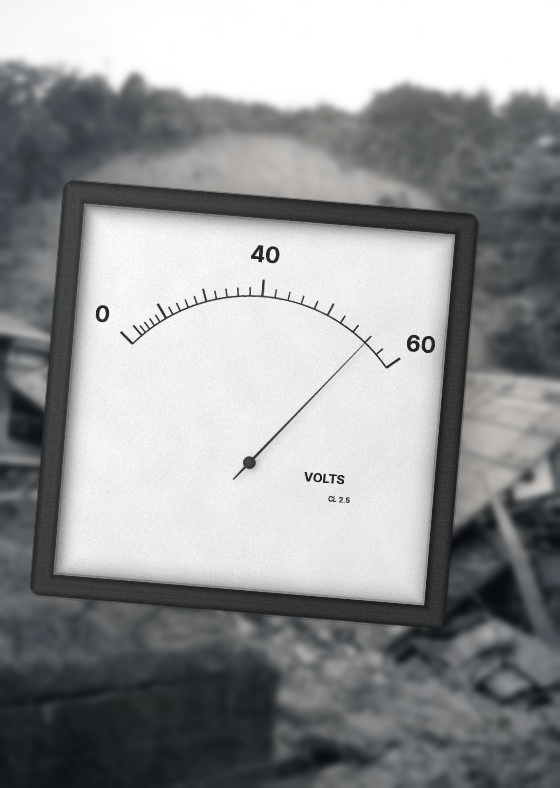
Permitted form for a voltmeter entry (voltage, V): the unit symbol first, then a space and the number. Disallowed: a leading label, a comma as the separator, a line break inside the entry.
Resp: V 56
